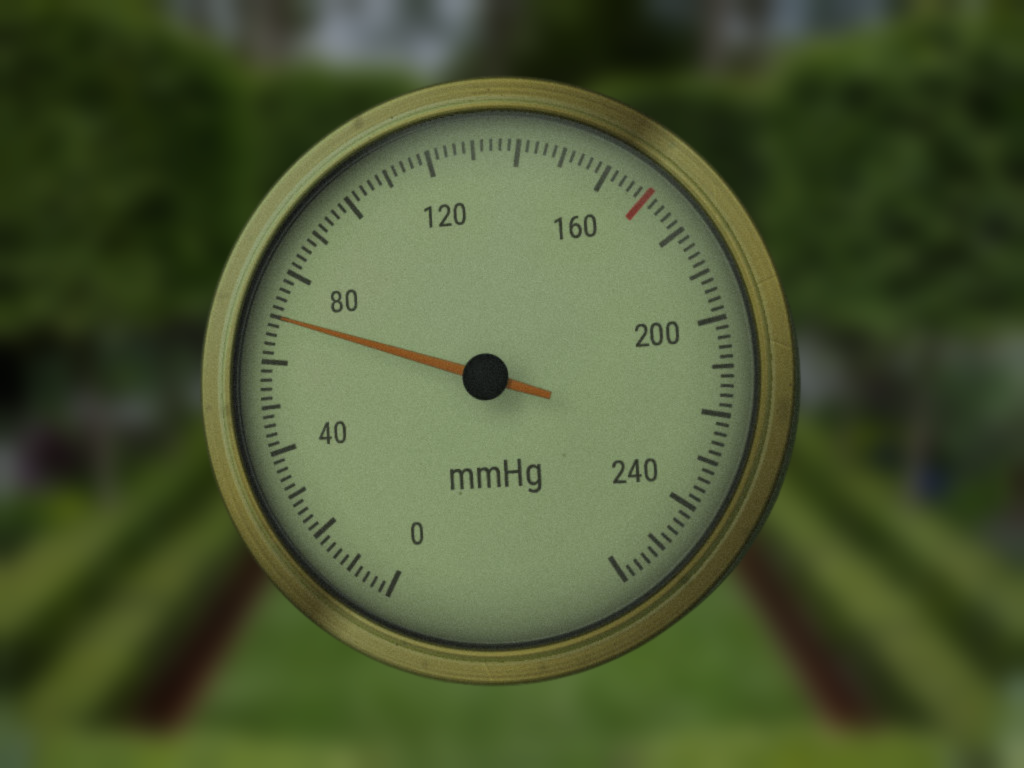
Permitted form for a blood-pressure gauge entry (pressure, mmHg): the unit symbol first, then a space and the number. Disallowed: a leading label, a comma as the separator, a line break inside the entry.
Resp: mmHg 70
